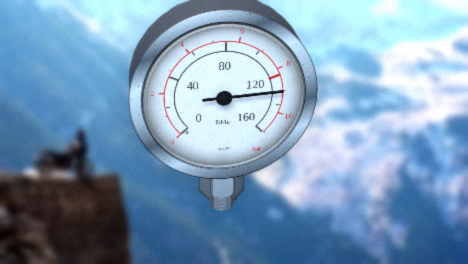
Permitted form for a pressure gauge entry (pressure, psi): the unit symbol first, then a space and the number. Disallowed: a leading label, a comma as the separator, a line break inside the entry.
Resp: psi 130
